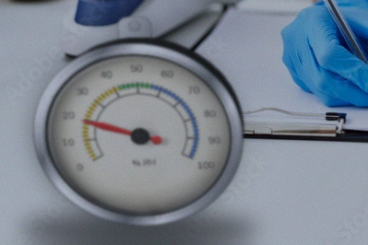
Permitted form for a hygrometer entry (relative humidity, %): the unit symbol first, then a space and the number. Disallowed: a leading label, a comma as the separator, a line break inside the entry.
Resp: % 20
